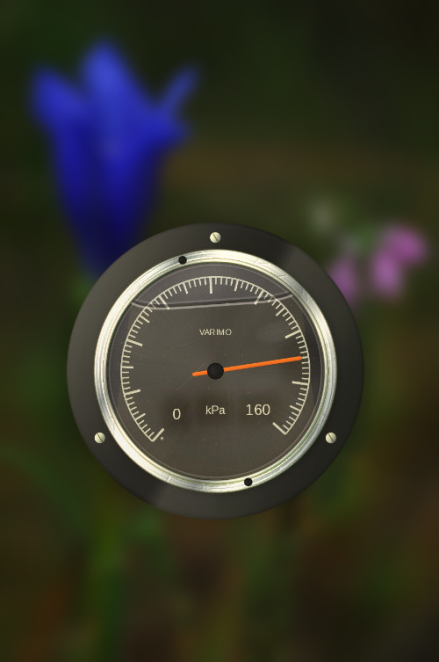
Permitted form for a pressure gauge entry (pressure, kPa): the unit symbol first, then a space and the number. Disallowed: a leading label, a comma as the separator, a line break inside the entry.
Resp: kPa 130
